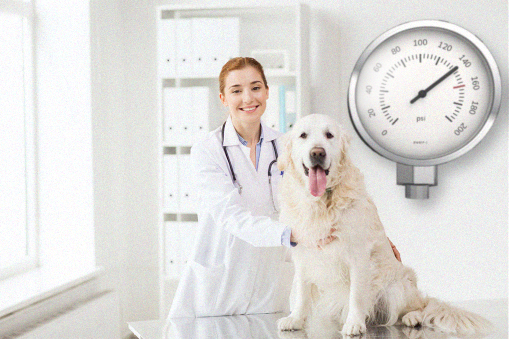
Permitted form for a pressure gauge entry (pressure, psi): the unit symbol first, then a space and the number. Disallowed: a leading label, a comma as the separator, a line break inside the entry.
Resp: psi 140
